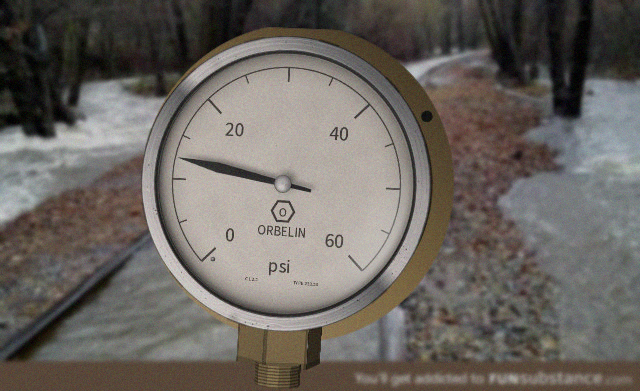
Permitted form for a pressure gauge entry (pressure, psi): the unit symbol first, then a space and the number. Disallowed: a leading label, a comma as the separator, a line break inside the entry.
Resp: psi 12.5
